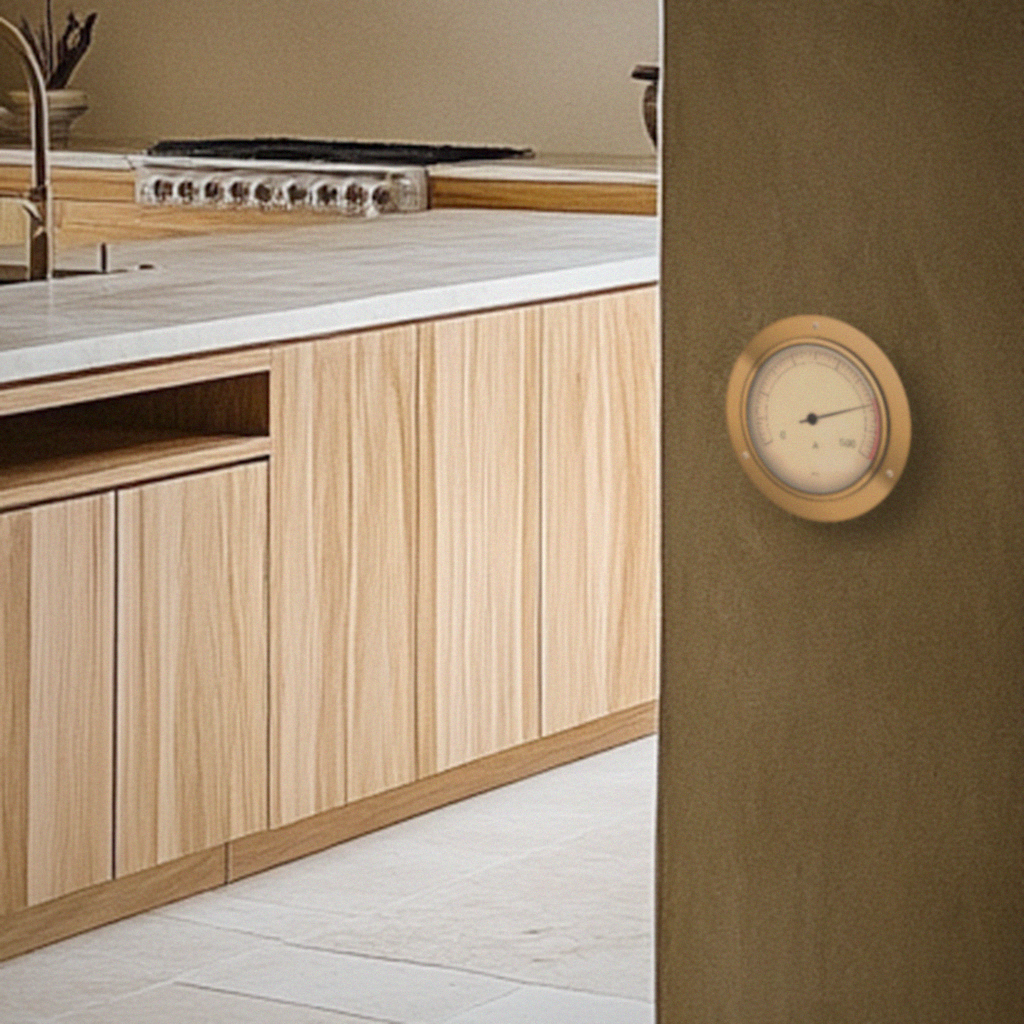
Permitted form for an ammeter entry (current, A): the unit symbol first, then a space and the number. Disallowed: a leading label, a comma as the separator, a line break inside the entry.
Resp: A 400
